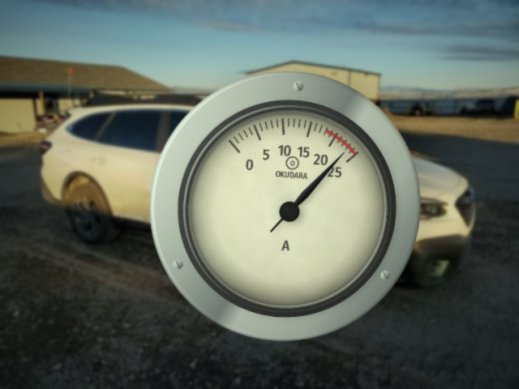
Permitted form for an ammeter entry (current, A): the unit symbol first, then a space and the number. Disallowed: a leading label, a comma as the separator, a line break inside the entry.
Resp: A 23
